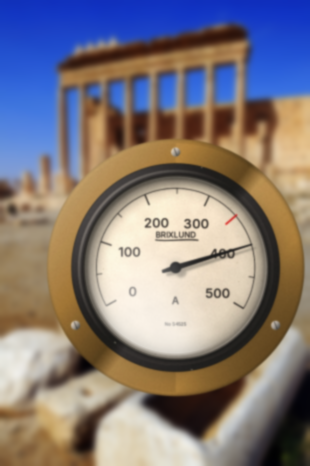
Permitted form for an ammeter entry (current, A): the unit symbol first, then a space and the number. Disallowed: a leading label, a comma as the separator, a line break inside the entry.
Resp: A 400
